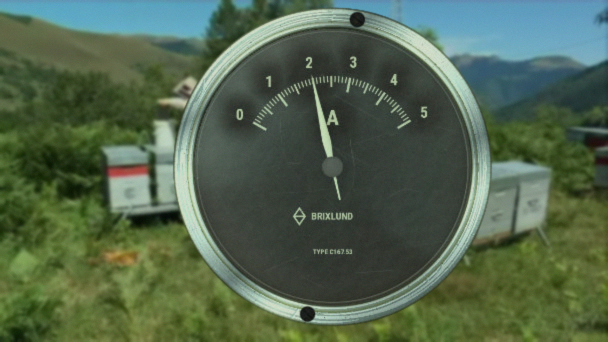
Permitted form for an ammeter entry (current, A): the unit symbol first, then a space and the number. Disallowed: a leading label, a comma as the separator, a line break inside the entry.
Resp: A 2
